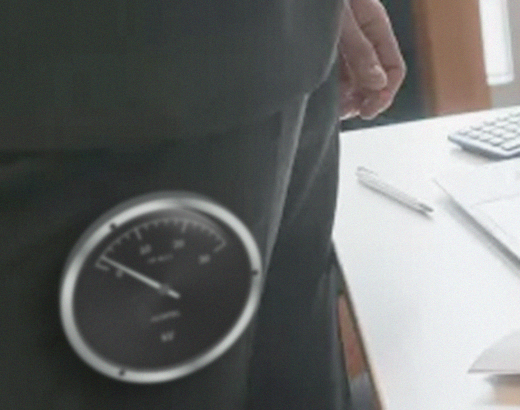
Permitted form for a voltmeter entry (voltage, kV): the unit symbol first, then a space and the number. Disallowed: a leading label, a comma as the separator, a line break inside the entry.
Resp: kV 2
